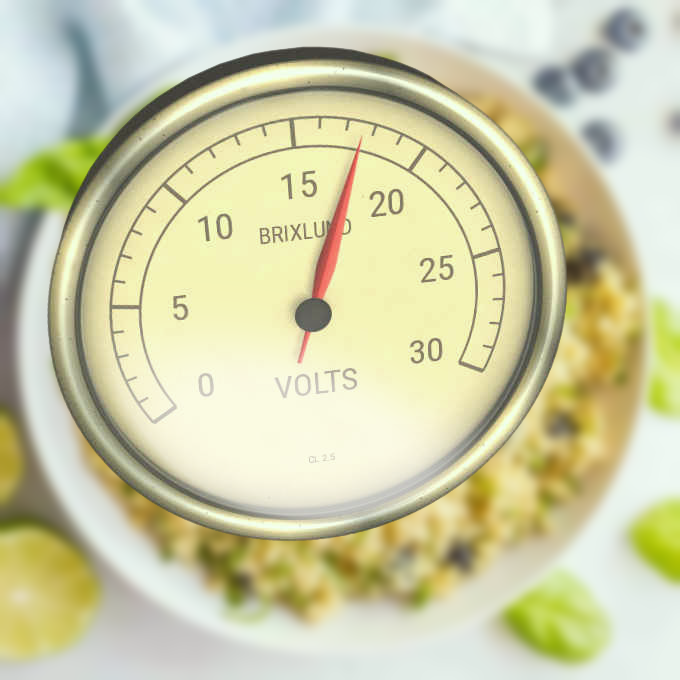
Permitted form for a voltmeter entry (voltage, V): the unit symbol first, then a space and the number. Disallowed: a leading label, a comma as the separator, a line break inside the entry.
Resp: V 17.5
